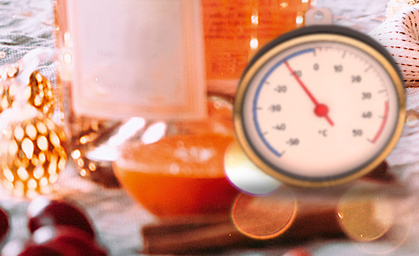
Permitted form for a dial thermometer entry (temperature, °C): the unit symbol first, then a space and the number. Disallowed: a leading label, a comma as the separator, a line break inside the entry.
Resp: °C -10
